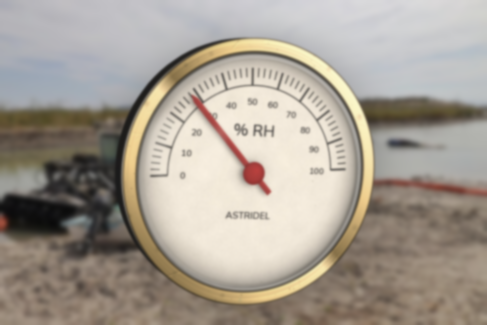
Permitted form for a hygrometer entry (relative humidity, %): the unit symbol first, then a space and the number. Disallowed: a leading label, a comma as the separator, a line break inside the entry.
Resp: % 28
